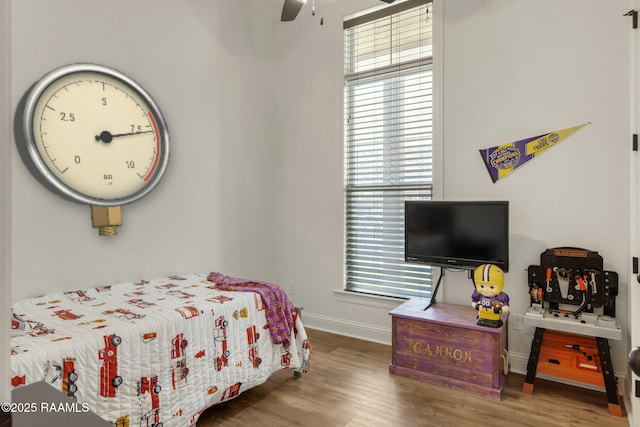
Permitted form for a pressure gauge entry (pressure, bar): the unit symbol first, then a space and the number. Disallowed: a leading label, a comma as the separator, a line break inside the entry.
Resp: bar 7.75
